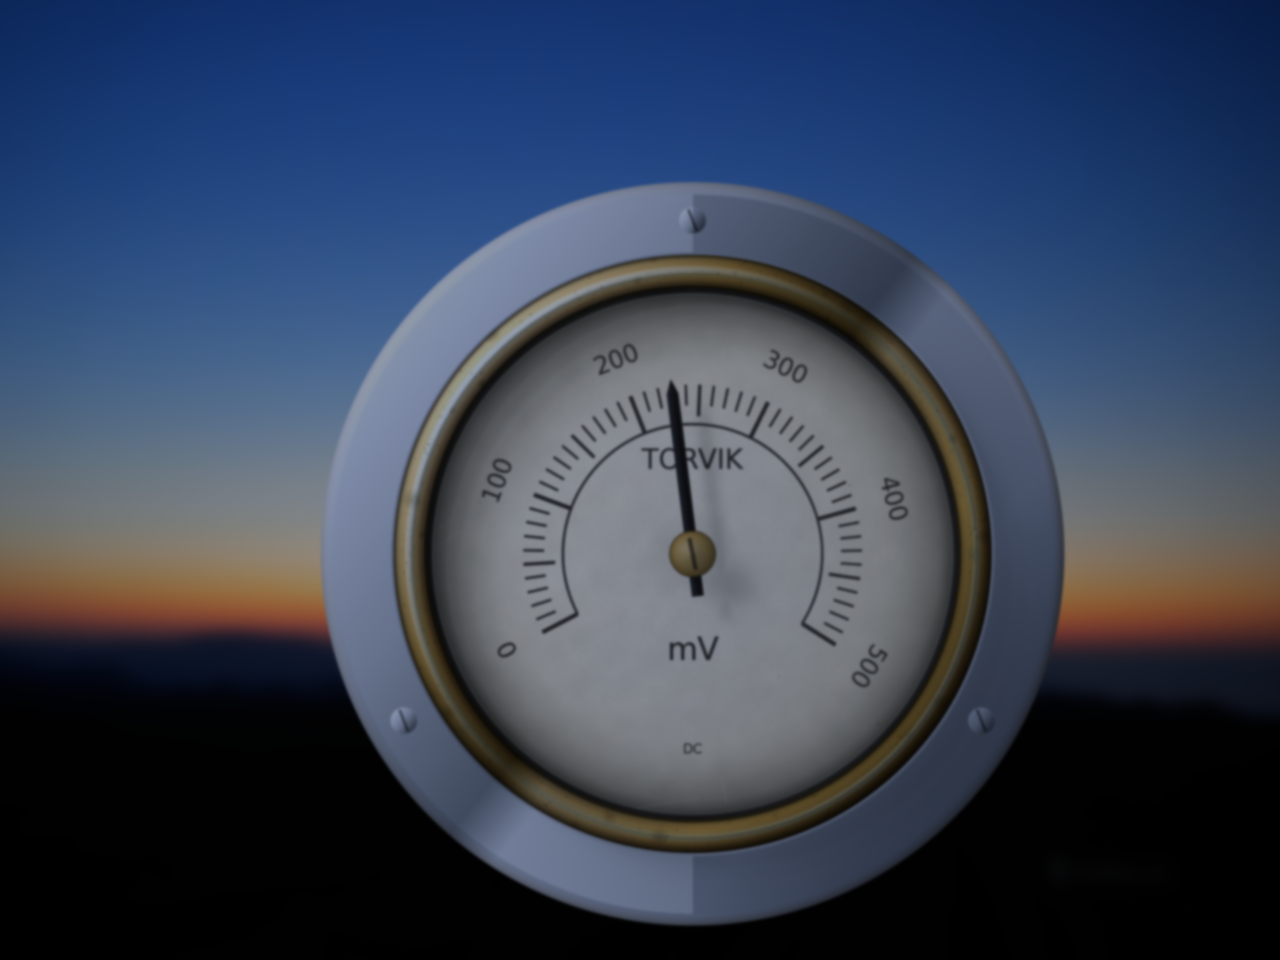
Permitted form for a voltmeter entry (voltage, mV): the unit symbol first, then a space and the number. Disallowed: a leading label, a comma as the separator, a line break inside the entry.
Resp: mV 230
